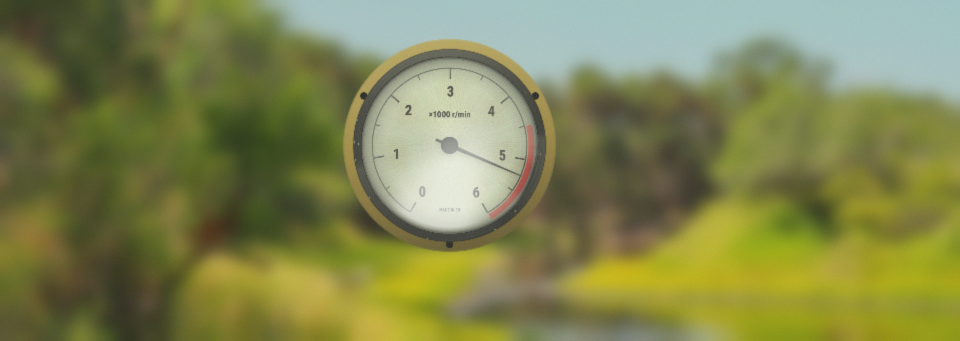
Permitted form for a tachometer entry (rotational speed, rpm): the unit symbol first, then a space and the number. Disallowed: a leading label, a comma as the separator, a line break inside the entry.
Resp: rpm 5250
